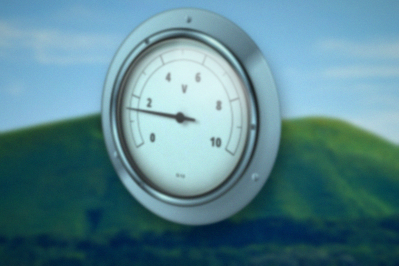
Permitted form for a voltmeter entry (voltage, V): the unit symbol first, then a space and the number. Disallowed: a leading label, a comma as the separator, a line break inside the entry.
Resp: V 1.5
